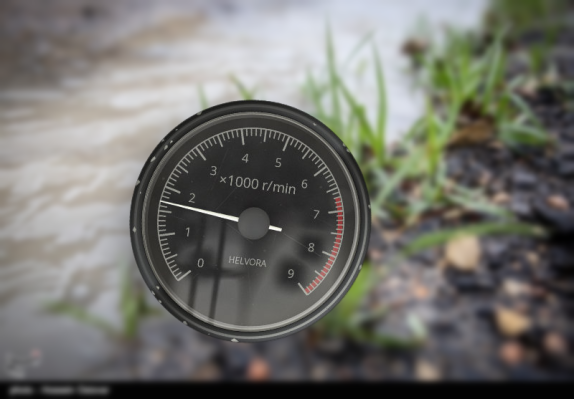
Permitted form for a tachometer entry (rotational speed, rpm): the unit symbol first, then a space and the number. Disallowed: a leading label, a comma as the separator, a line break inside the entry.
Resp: rpm 1700
